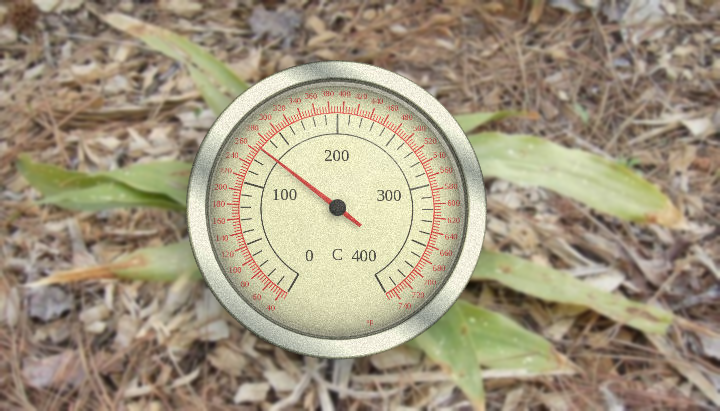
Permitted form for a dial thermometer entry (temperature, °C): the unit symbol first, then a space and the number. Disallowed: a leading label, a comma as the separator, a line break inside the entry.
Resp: °C 130
